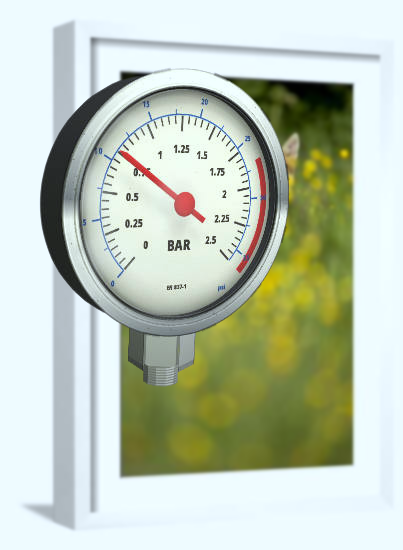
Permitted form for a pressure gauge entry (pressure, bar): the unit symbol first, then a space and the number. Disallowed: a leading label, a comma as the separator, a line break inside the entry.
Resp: bar 0.75
